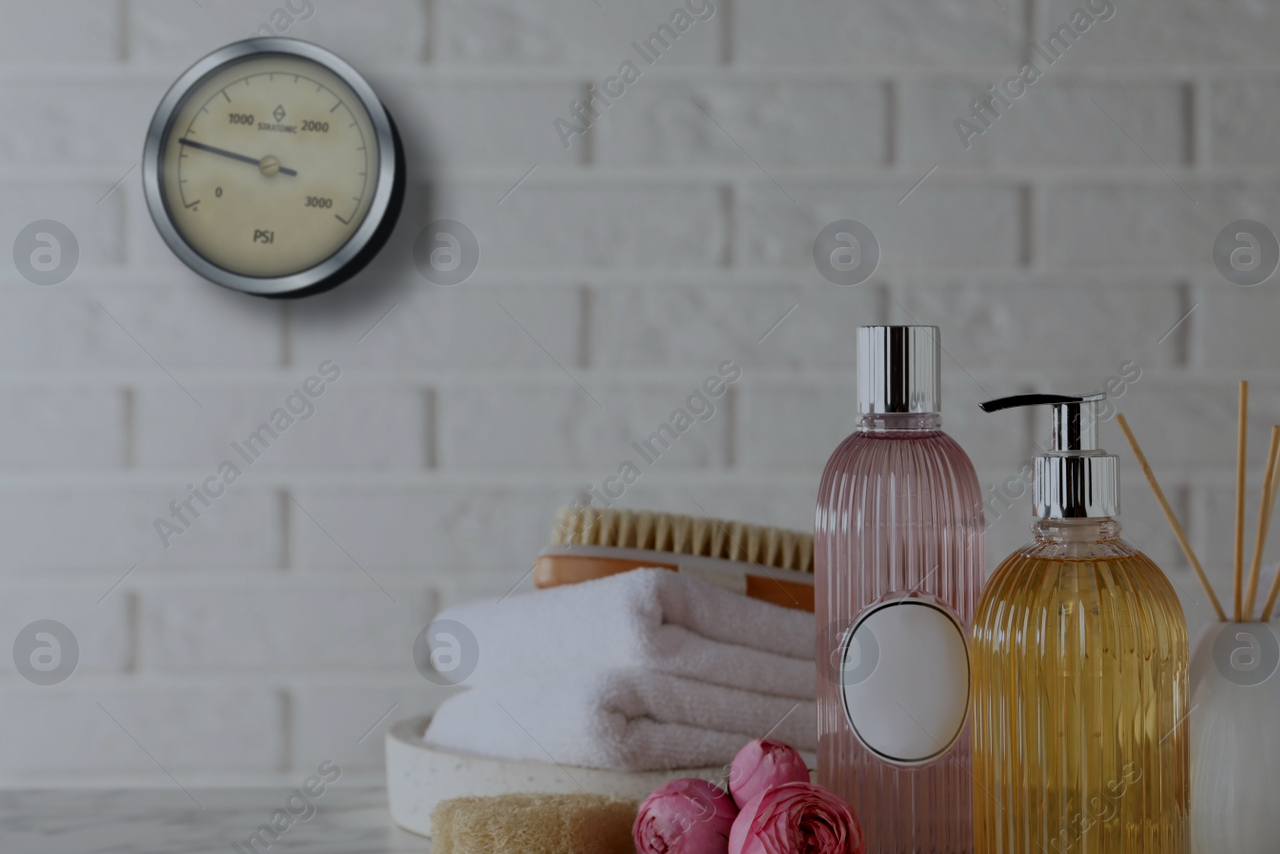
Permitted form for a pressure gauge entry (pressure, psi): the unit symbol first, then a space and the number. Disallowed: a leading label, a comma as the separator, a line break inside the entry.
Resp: psi 500
